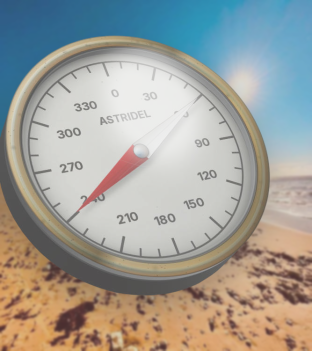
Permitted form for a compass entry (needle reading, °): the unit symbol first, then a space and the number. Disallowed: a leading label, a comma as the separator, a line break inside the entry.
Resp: ° 240
